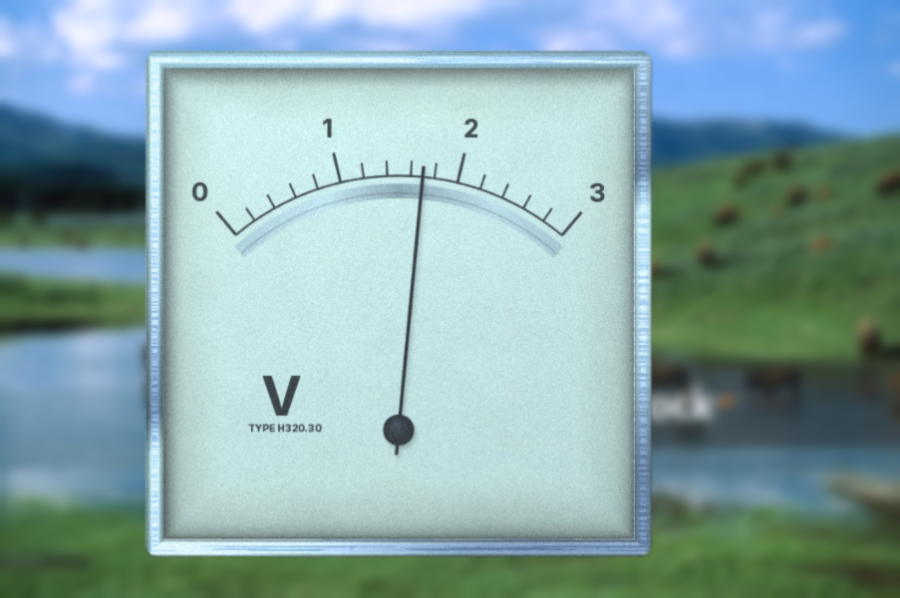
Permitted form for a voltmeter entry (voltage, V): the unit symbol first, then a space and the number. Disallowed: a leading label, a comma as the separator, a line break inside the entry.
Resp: V 1.7
